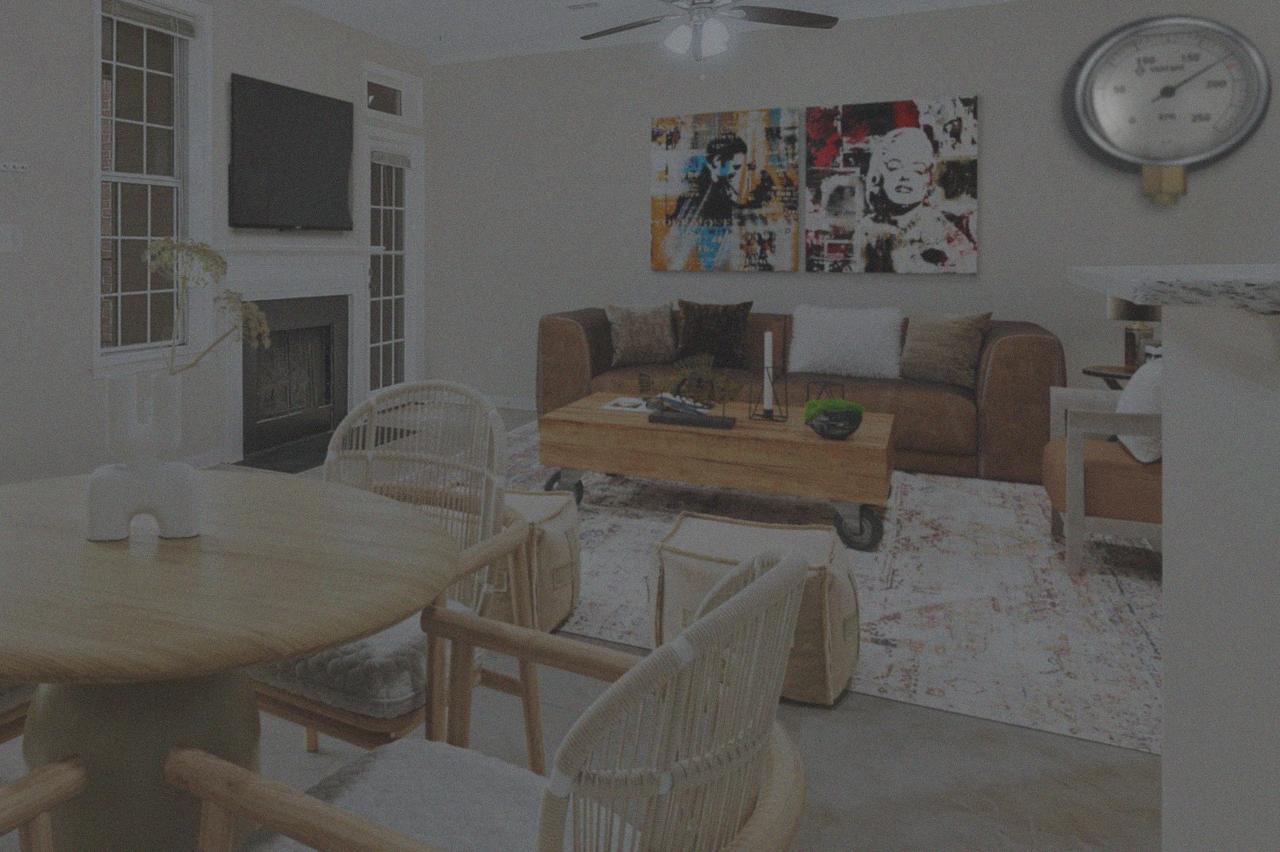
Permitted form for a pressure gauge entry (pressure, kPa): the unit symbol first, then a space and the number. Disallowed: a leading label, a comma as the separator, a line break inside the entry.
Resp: kPa 175
